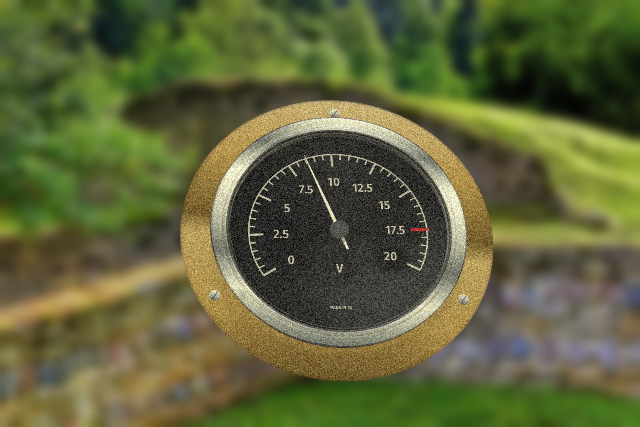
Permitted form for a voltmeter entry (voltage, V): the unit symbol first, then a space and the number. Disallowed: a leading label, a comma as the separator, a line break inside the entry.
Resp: V 8.5
